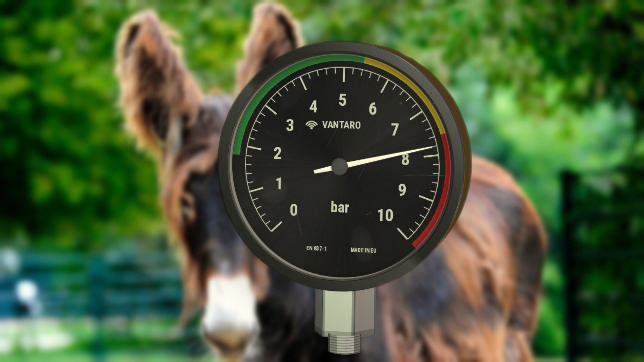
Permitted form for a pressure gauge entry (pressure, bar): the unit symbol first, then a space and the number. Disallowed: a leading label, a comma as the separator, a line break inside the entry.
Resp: bar 7.8
